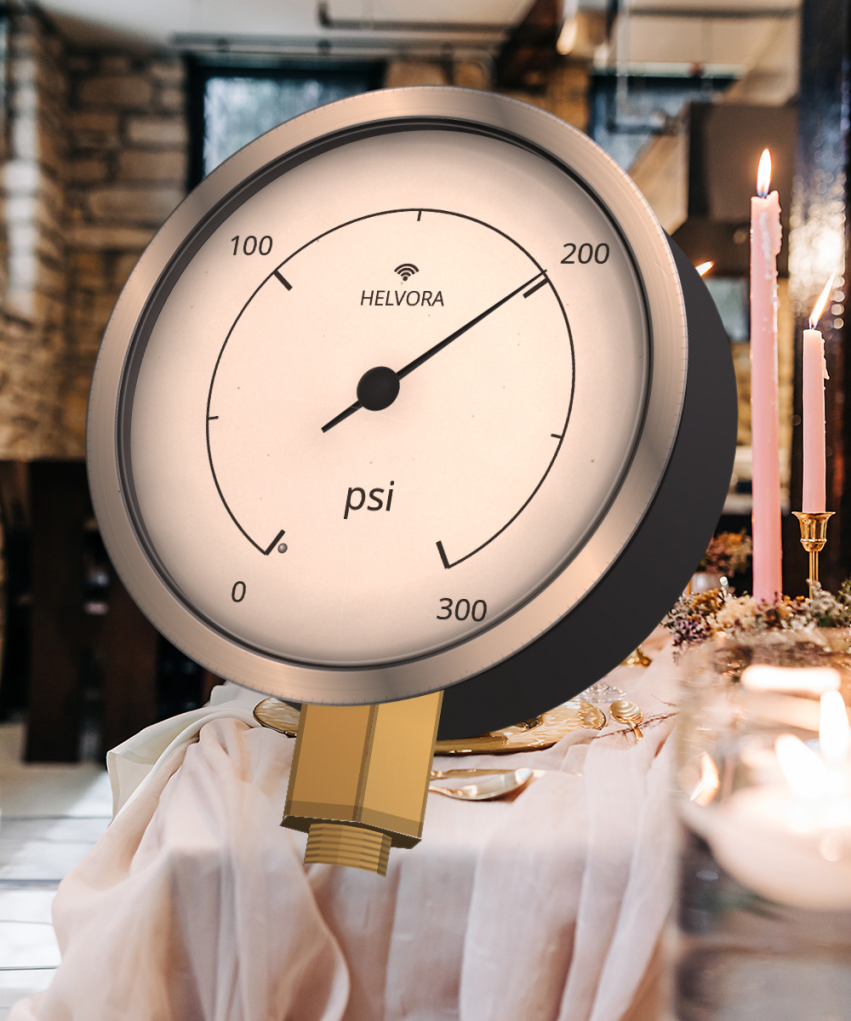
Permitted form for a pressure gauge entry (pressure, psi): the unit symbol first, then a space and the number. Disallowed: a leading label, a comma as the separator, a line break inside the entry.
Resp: psi 200
